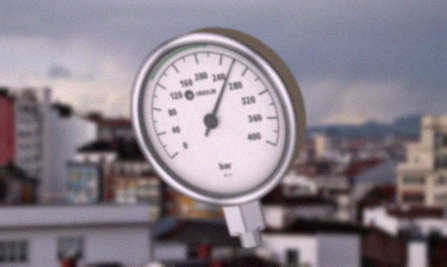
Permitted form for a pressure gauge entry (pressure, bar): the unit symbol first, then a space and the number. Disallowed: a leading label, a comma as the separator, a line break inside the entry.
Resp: bar 260
